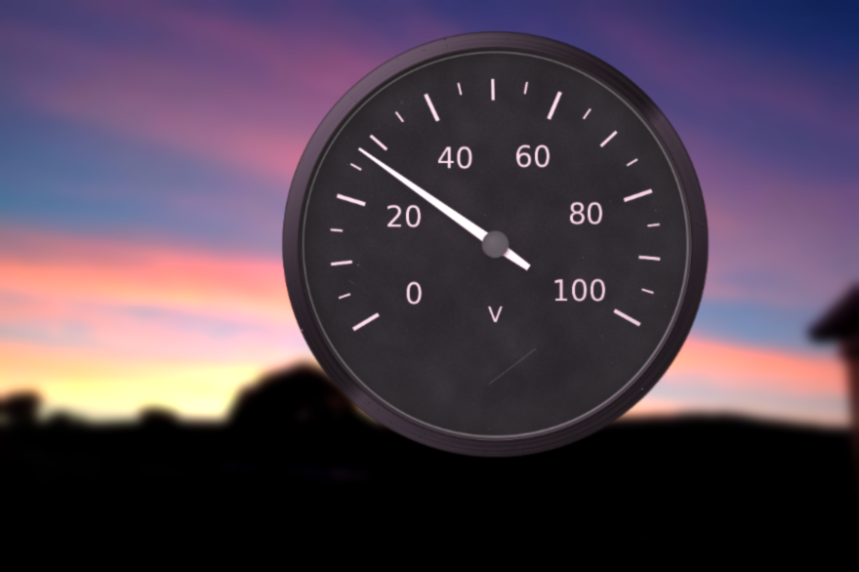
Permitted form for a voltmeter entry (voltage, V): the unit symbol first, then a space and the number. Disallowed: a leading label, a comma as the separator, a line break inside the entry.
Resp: V 27.5
